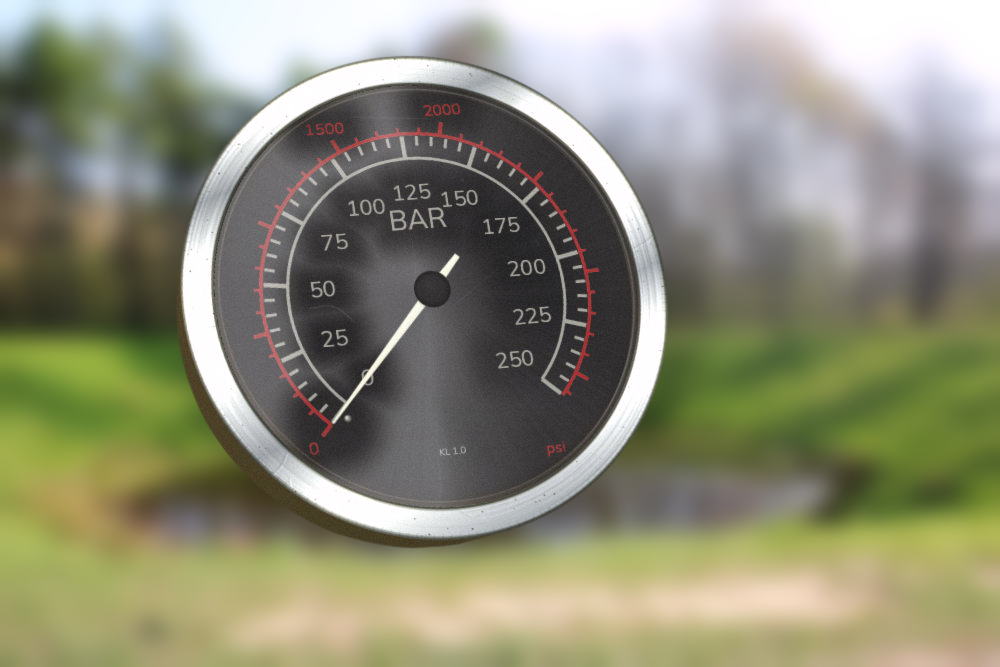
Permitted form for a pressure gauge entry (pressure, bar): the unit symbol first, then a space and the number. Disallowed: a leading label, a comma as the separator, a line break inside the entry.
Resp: bar 0
